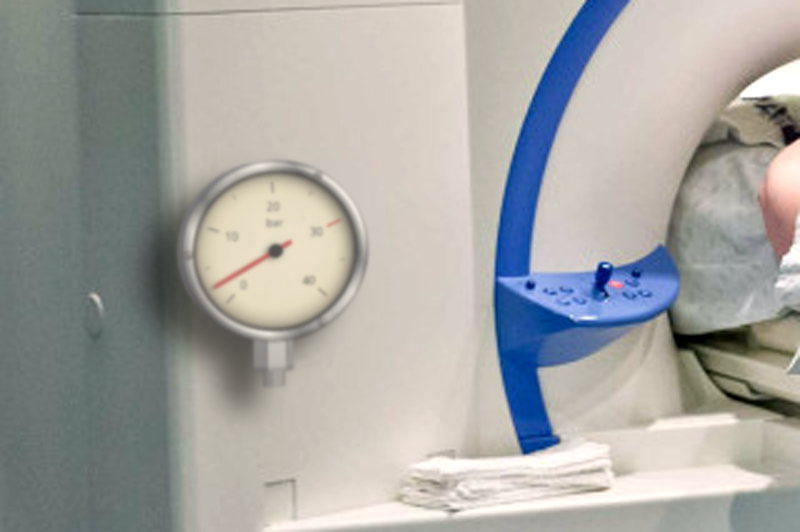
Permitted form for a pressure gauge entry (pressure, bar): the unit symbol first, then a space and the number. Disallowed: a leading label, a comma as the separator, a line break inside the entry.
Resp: bar 2.5
